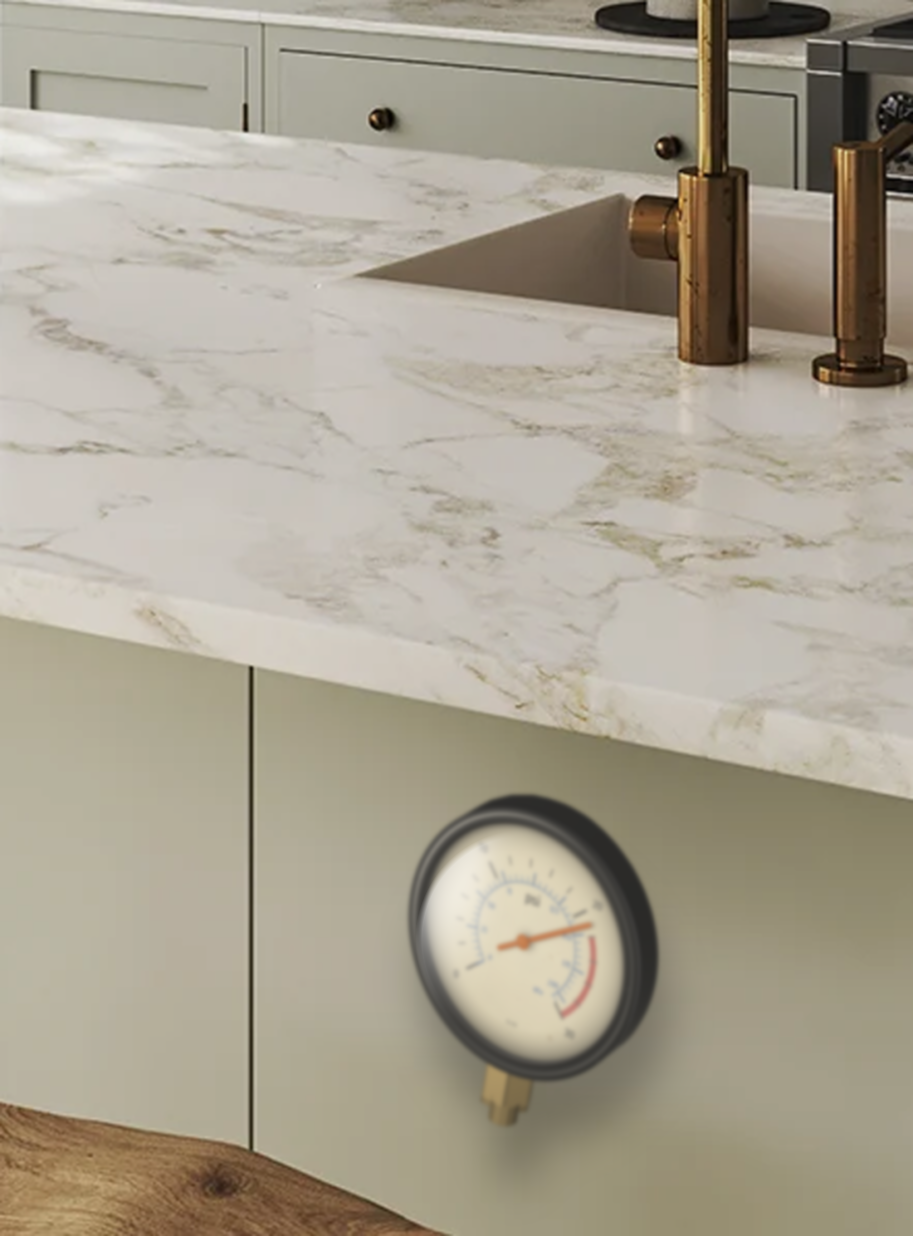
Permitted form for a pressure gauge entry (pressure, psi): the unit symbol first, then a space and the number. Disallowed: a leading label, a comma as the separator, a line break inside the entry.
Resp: psi 21
